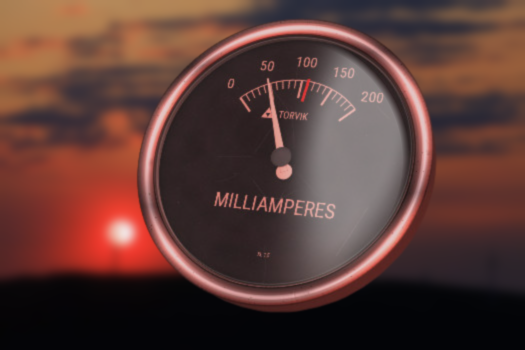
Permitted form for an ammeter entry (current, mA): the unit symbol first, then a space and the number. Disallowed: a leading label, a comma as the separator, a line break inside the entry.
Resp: mA 50
